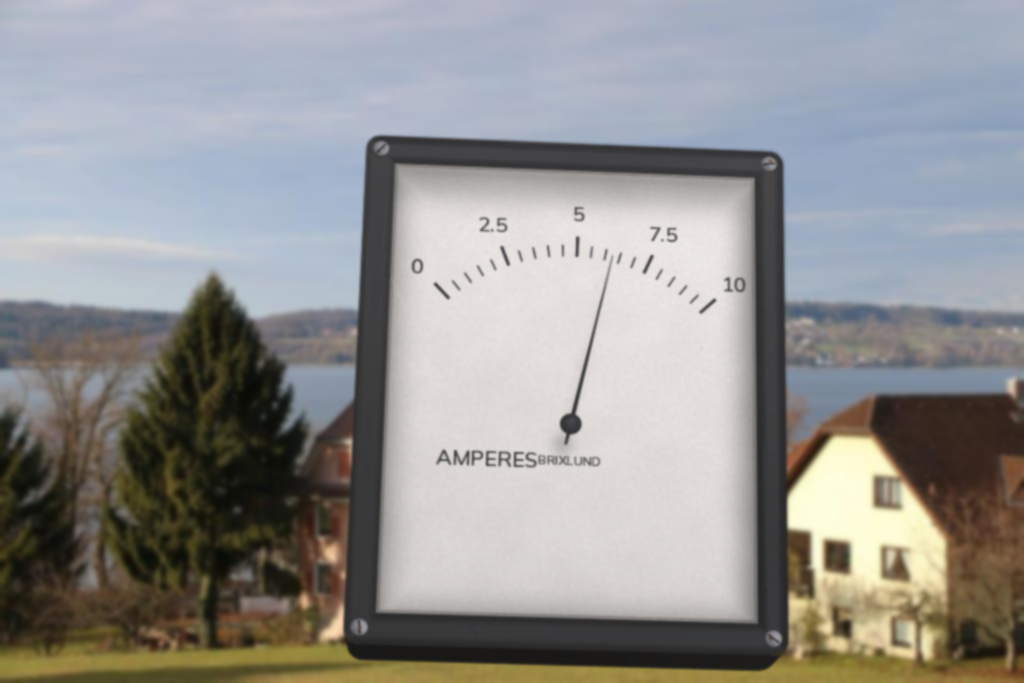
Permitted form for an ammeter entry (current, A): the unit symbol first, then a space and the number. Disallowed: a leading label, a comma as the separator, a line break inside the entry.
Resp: A 6.25
